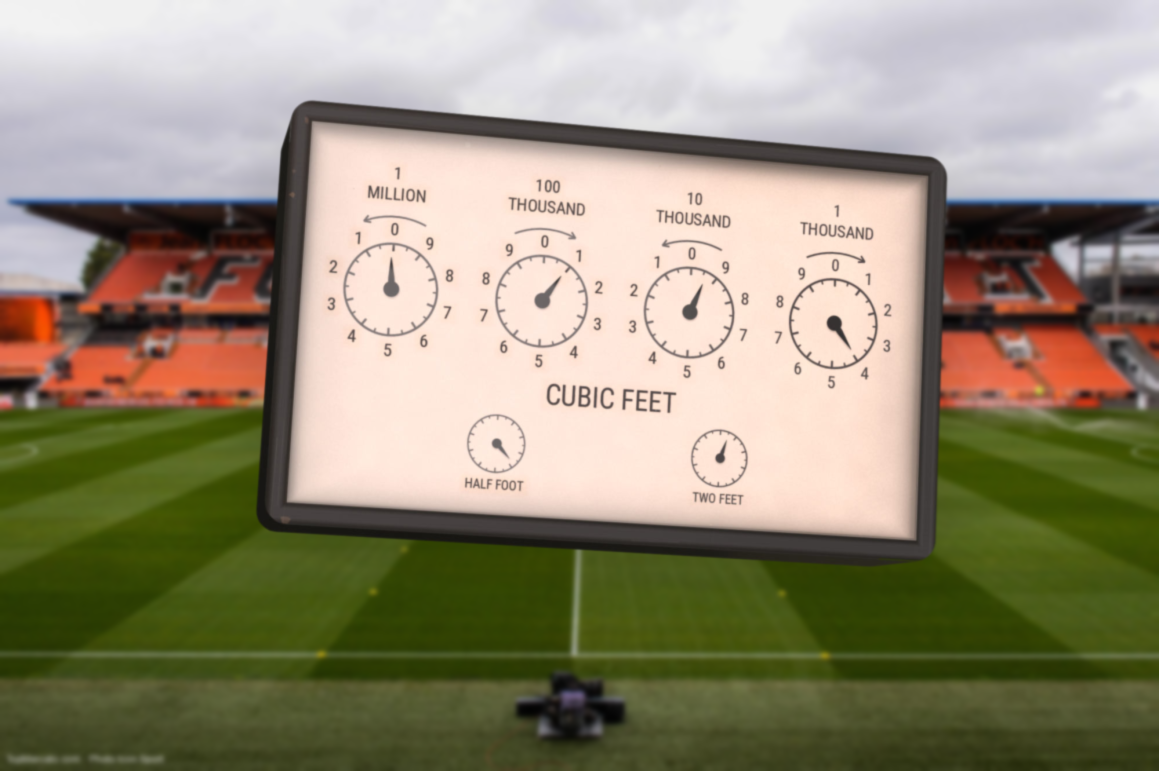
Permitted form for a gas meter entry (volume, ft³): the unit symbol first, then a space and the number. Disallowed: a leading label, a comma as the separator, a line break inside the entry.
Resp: ft³ 9400
